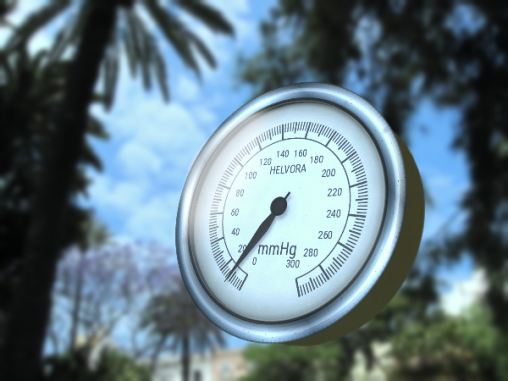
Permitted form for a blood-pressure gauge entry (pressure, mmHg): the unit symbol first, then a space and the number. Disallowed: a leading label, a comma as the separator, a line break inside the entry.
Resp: mmHg 10
